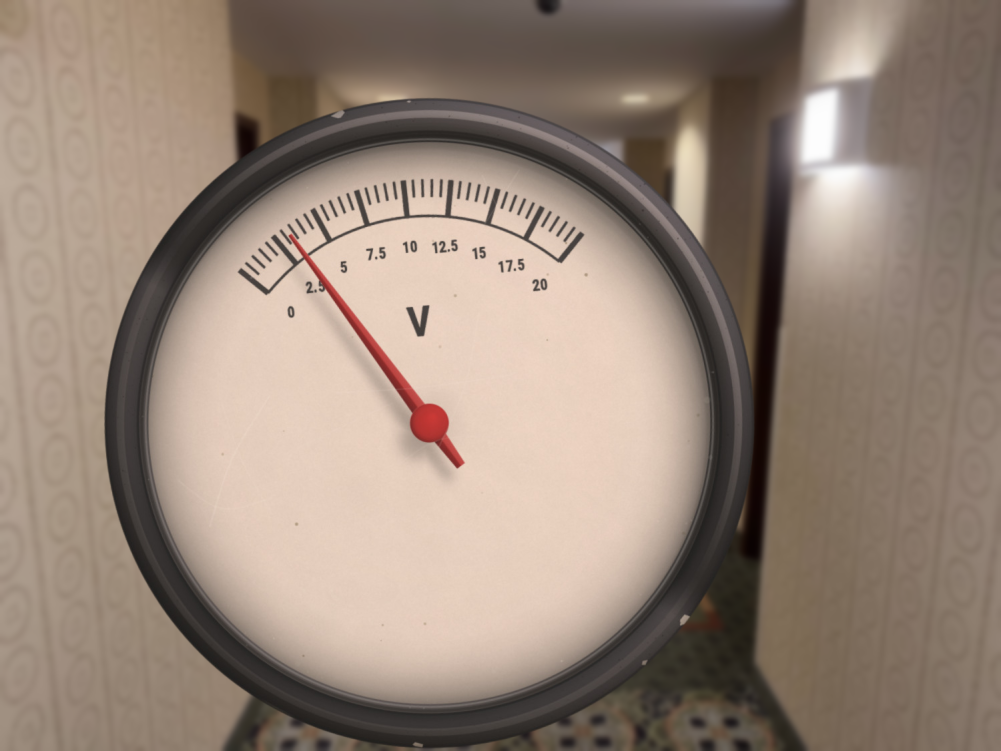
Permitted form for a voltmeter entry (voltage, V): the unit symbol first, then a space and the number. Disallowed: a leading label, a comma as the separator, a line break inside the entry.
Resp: V 3.25
